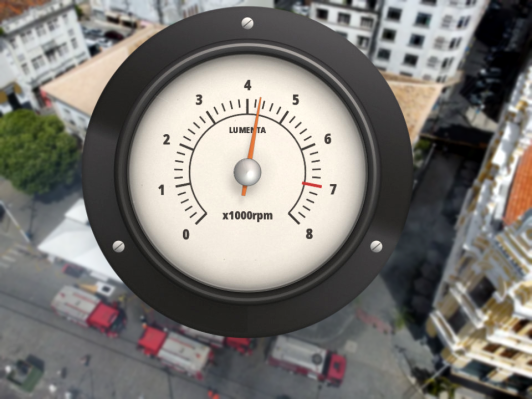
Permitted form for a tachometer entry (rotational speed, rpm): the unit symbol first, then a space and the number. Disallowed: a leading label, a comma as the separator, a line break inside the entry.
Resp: rpm 4300
